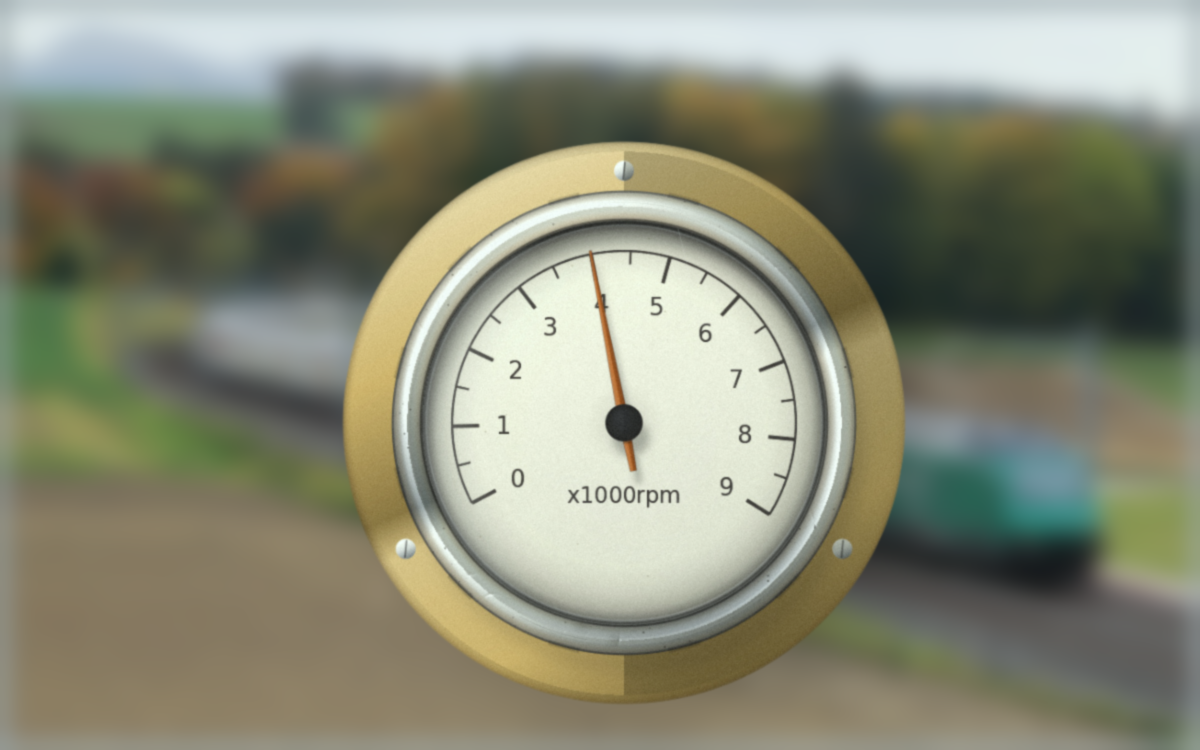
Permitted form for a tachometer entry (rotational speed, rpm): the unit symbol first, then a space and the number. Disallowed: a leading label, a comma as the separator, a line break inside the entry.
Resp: rpm 4000
